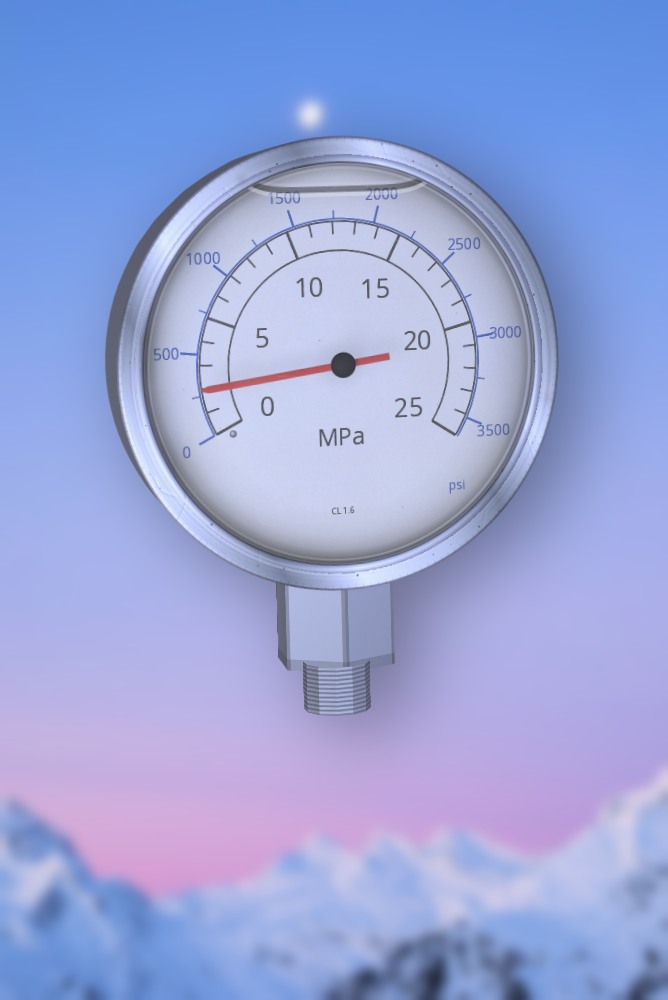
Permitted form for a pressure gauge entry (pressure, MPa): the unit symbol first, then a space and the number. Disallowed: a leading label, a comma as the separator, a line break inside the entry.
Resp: MPa 2
